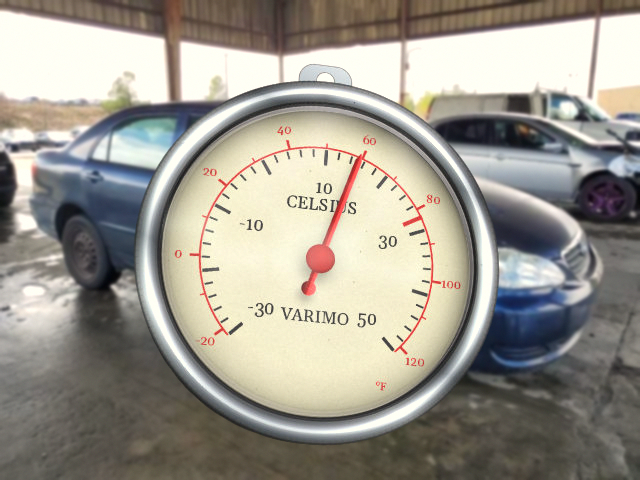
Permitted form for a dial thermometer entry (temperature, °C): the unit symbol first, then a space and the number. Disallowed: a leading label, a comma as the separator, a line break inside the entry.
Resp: °C 15
